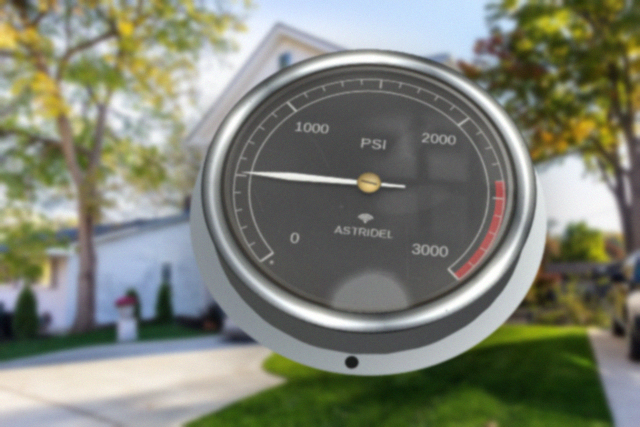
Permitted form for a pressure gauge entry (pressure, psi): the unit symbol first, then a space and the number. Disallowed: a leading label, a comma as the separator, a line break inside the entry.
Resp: psi 500
